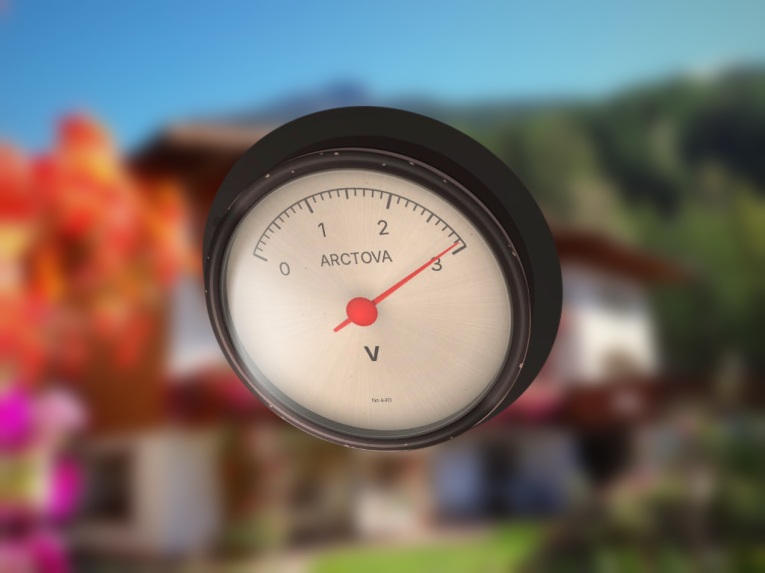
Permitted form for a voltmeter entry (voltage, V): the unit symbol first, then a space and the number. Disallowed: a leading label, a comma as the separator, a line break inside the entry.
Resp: V 2.9
